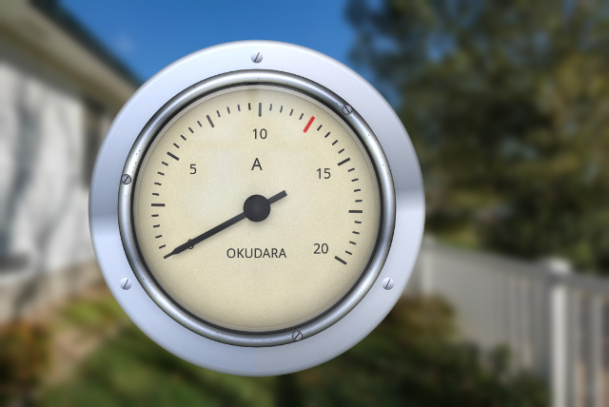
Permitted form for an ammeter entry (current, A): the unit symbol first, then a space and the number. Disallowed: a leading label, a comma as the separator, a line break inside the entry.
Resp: A 0
